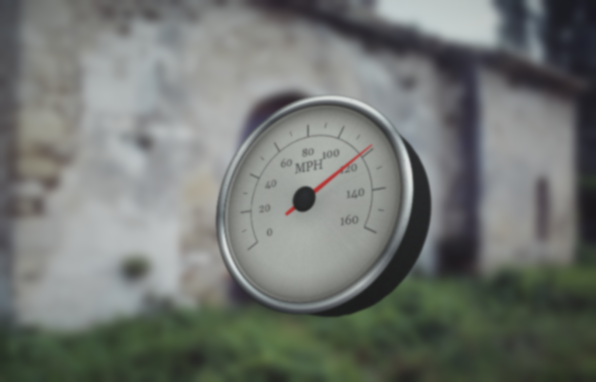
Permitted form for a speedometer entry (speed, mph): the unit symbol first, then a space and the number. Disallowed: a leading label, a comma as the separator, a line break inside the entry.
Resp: mph 120
